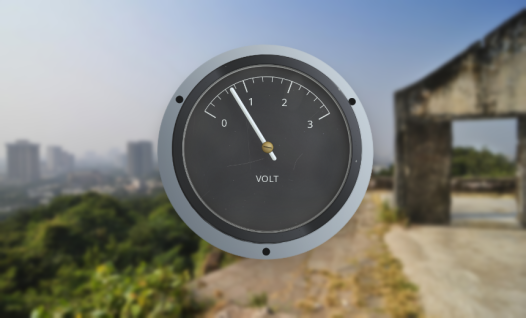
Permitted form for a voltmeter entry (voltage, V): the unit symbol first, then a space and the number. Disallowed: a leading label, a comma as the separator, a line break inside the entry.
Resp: V 0.7
